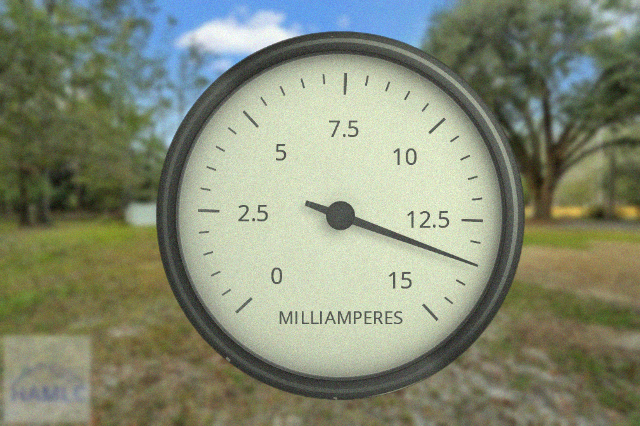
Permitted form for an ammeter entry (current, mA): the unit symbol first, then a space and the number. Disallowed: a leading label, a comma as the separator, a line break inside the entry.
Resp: mA 13.5
